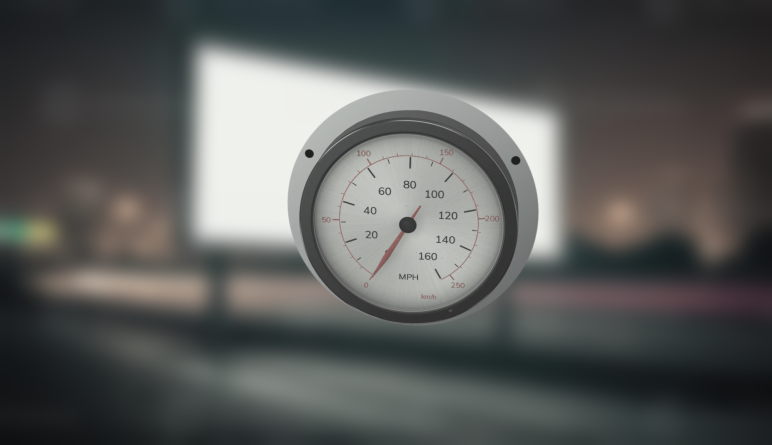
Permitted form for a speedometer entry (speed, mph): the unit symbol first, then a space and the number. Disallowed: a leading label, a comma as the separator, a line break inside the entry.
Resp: mph 0
